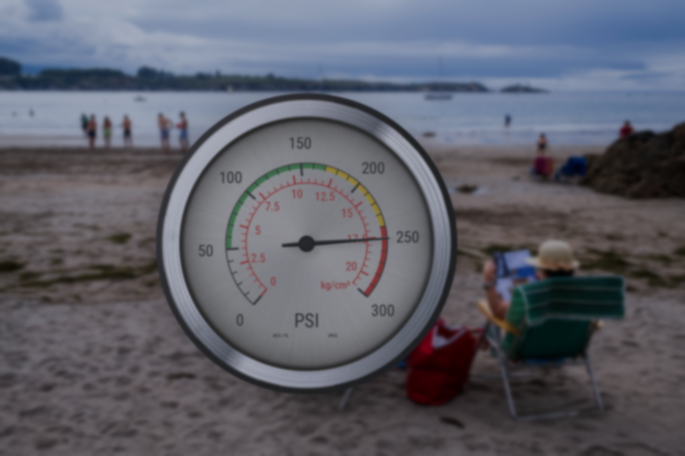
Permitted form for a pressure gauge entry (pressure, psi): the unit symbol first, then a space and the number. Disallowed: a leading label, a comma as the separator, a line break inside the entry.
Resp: psi 250
